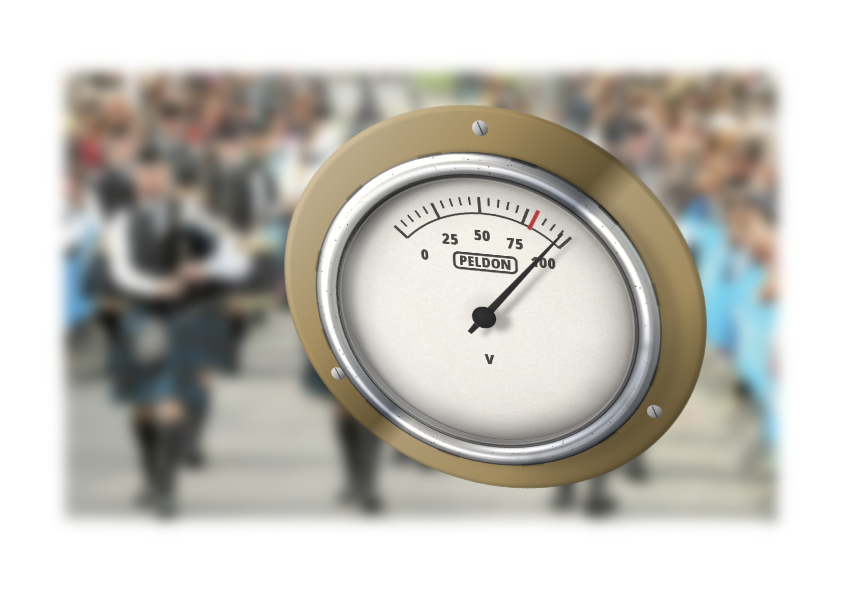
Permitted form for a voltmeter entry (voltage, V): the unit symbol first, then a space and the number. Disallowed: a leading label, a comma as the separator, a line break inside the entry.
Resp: V 95
